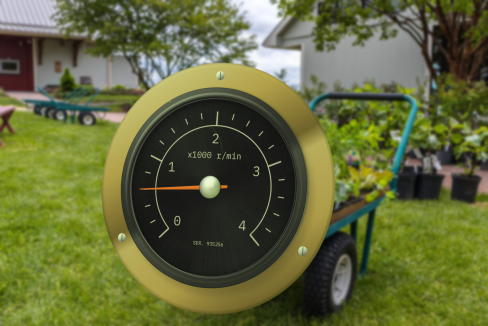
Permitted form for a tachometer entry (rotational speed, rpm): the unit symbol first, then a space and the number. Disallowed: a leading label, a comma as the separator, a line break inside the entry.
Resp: rpm 600
